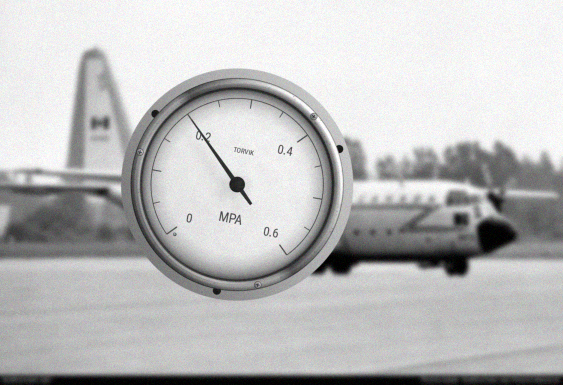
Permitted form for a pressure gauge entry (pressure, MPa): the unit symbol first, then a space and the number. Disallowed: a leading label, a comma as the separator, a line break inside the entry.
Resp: MPa 0.2
